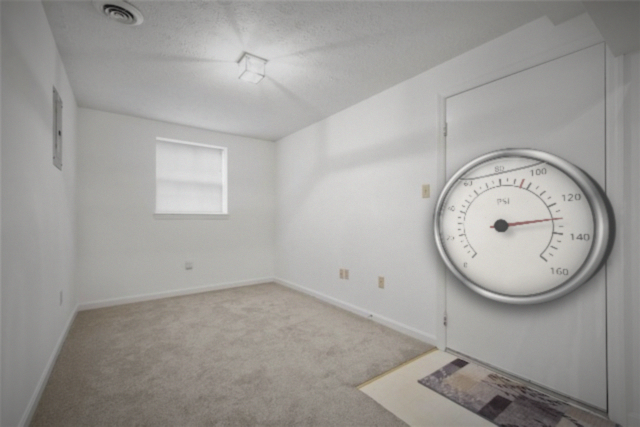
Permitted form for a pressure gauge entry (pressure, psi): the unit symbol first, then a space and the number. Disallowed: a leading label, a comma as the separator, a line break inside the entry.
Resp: psi 130
